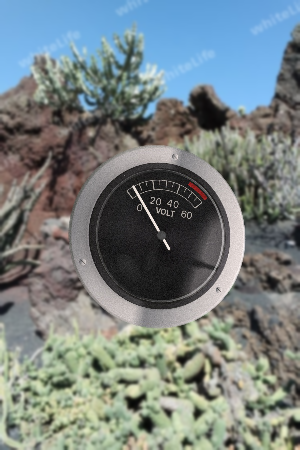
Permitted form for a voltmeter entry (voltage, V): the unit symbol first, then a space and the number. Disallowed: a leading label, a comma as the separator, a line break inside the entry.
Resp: V 5
